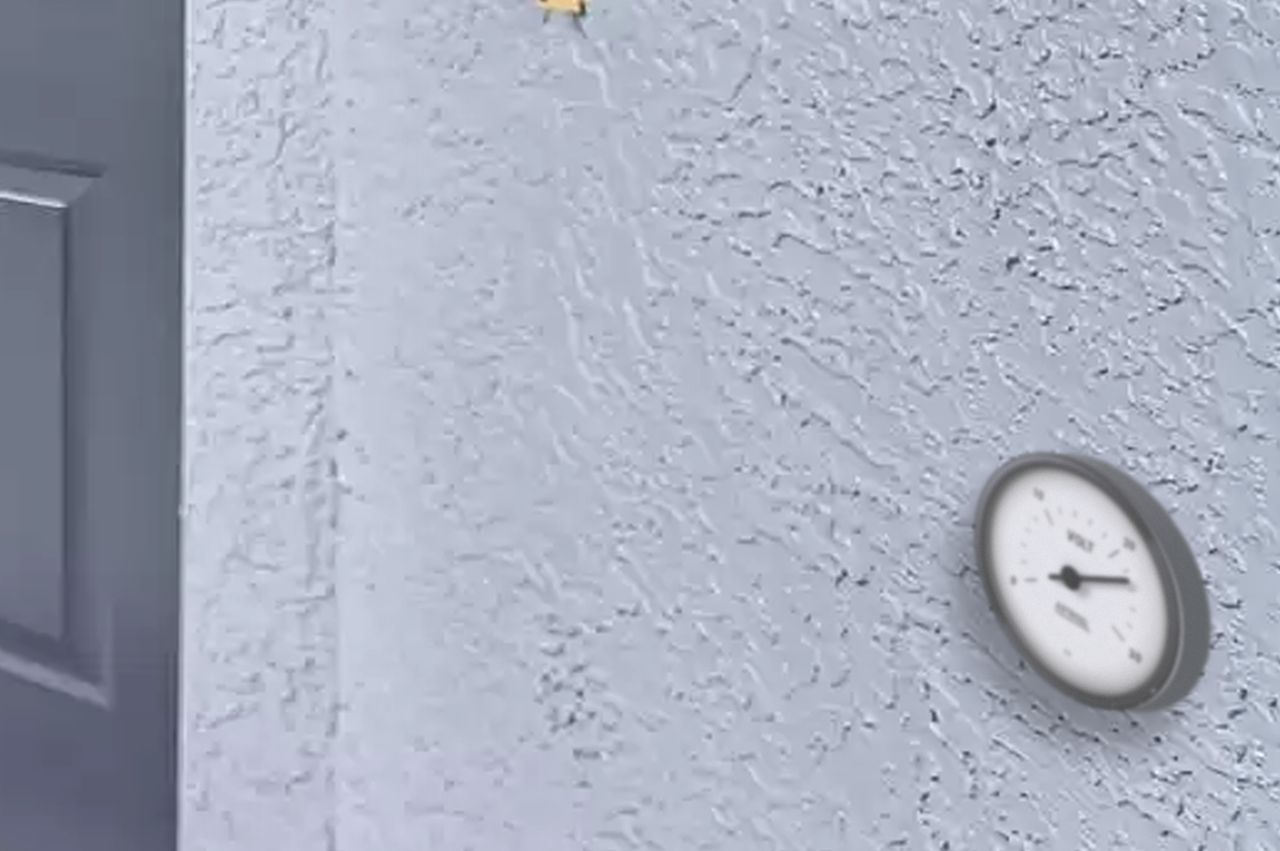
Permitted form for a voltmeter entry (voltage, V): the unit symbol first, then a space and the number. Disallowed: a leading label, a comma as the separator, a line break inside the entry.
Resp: V 23
